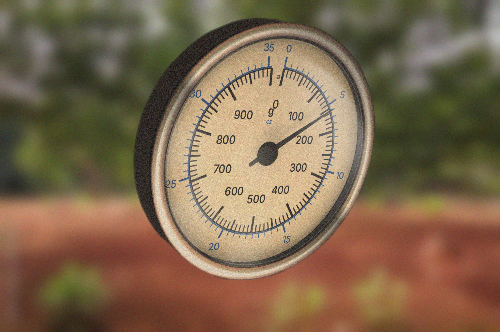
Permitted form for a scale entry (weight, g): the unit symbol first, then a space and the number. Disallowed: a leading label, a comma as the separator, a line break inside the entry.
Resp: g 150
